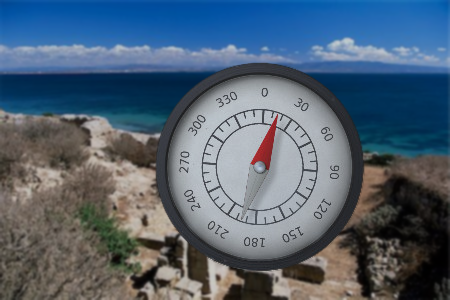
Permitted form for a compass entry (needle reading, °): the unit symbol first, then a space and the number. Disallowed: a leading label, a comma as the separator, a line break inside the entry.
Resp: ° 15
